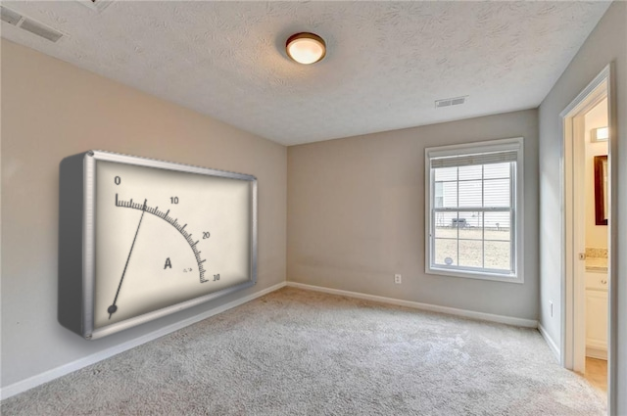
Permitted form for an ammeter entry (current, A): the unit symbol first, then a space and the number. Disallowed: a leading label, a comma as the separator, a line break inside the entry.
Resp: A 5
